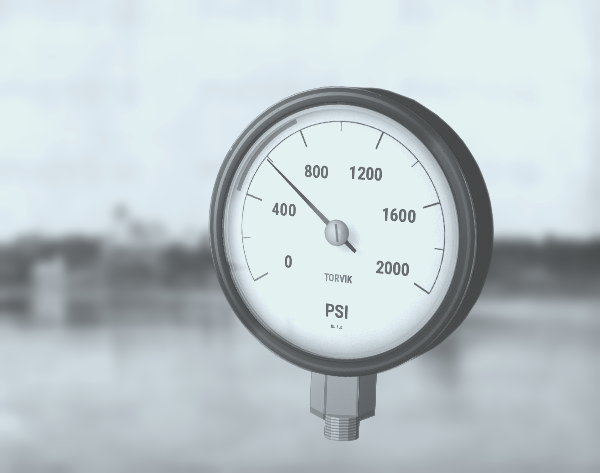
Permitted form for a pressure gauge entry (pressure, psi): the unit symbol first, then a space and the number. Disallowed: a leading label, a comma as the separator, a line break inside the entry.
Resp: psi 600
